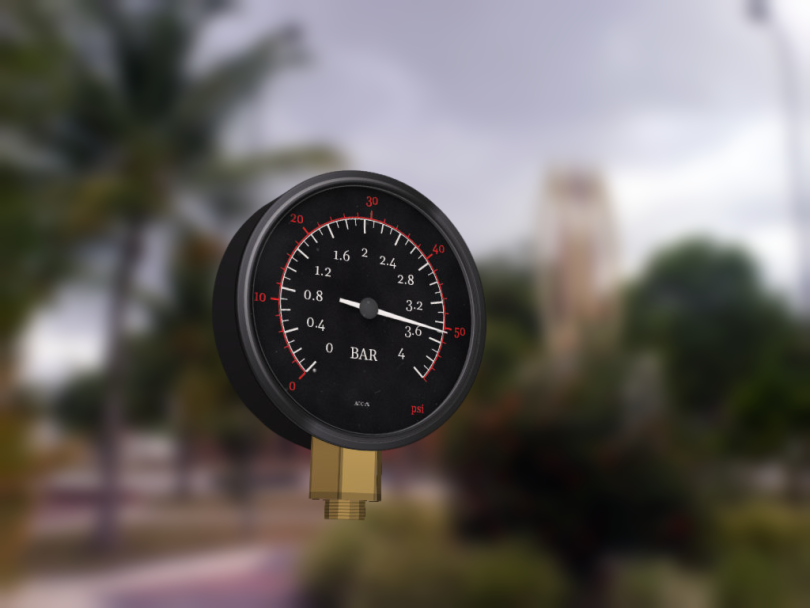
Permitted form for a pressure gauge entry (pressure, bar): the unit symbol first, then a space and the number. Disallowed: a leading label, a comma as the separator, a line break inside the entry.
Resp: bar 3.5
